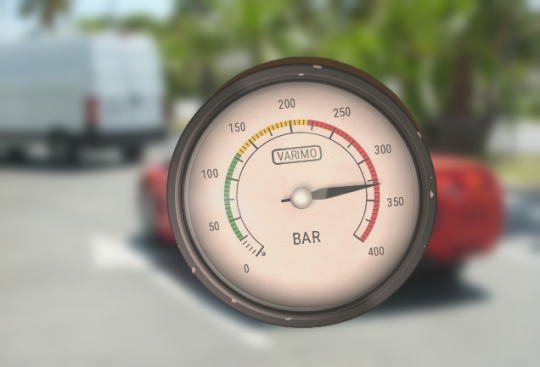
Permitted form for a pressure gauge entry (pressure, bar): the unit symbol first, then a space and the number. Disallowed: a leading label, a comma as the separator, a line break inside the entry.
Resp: bar 330
